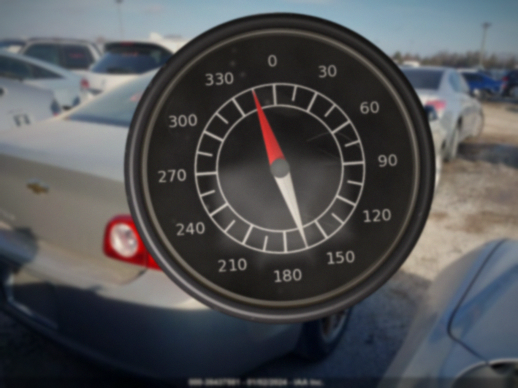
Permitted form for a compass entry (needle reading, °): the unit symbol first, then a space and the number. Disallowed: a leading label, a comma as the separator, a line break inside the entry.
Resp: ° 345
